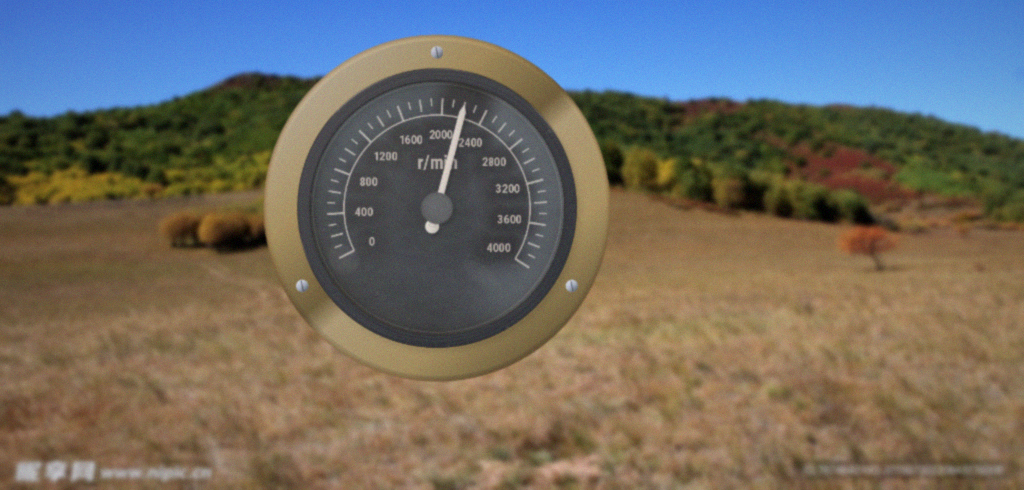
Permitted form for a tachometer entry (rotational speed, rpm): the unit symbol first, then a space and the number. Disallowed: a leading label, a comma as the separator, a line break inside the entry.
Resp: rpm 2200
